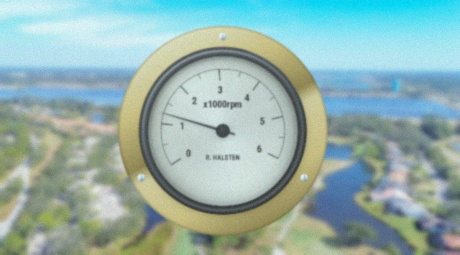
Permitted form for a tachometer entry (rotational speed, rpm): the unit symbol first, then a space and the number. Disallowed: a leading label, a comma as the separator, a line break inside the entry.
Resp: rpm 1250
